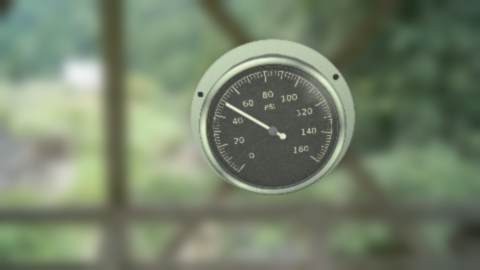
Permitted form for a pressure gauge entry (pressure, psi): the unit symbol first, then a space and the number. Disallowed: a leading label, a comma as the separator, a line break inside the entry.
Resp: psi 50
